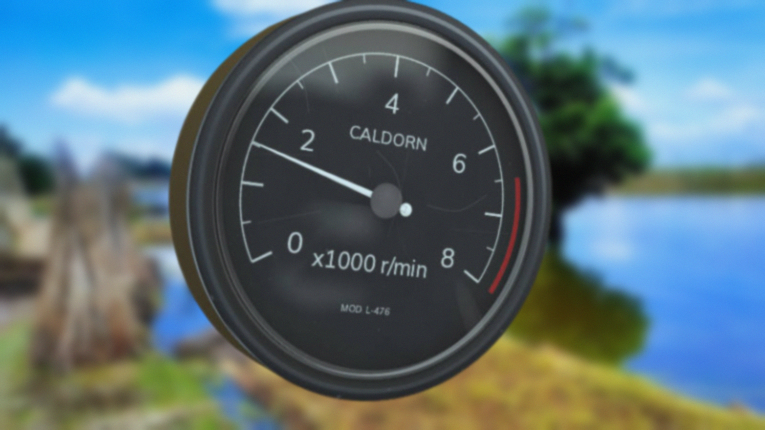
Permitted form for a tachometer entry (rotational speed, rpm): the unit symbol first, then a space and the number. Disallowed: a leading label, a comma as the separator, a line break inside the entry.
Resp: rpm 1500
